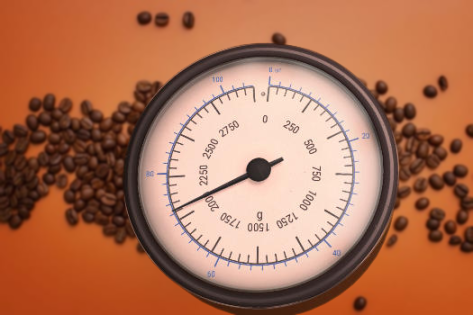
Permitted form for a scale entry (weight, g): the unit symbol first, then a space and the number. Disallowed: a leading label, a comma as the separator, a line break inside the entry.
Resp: g 2050
